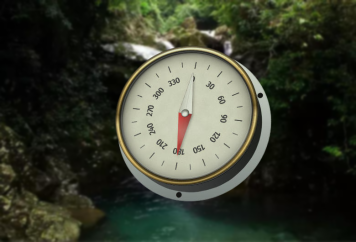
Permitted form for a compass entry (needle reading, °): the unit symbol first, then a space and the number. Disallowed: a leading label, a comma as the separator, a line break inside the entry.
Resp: ° 180
